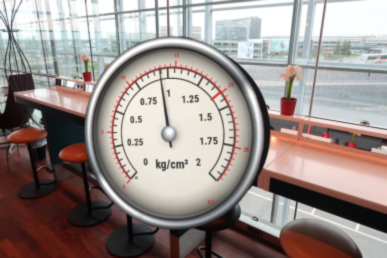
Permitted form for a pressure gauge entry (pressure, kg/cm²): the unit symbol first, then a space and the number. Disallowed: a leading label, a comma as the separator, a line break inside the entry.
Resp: kg/cm² 0.95
